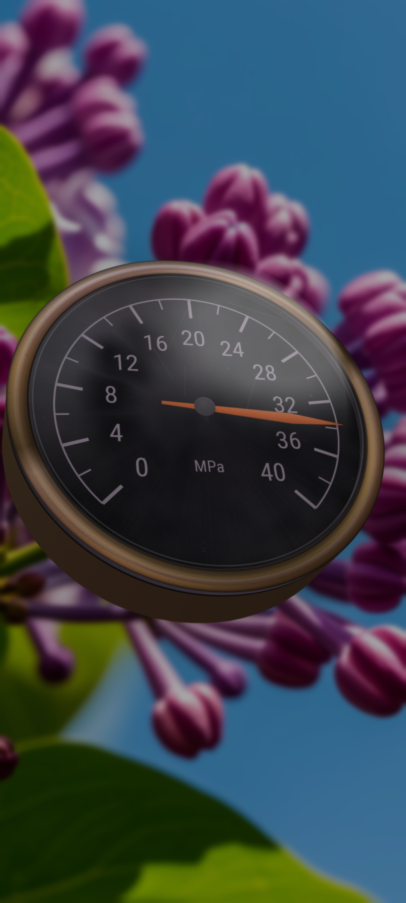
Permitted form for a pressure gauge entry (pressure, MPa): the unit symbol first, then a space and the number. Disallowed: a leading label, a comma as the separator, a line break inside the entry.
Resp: MPa 34
